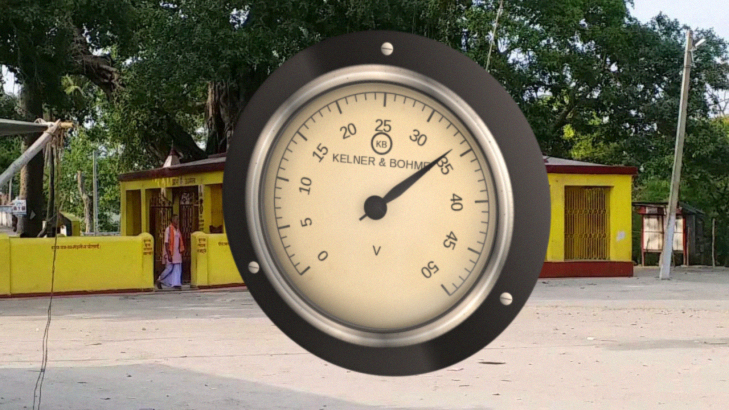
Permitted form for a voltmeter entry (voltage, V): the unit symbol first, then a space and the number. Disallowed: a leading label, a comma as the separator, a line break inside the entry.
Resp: V 34
